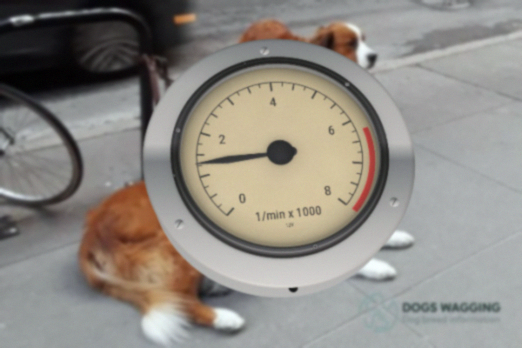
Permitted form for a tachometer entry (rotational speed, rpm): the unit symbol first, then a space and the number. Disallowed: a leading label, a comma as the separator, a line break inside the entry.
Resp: rpm 1250
